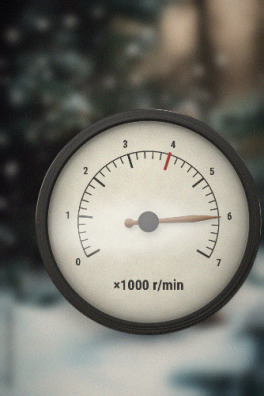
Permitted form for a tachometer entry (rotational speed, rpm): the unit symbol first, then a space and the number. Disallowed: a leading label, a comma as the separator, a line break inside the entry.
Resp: rpm 6000
